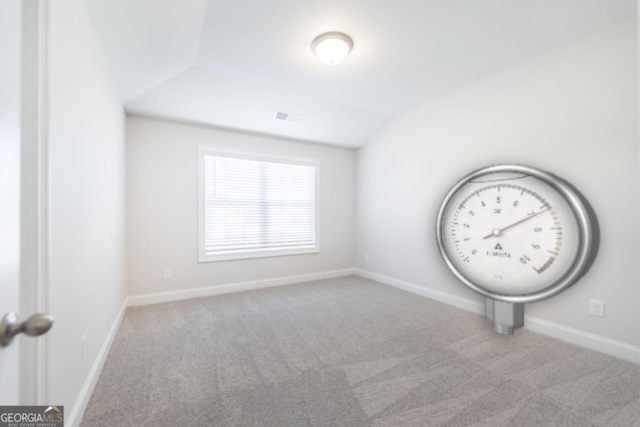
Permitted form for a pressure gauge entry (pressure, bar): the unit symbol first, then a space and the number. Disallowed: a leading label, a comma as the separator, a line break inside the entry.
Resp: bar 7.2
